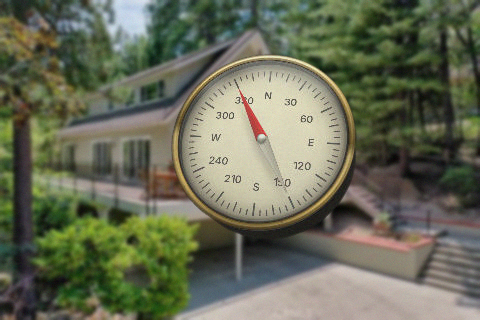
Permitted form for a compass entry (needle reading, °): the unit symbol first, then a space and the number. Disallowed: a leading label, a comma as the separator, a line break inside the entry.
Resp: ° 330
